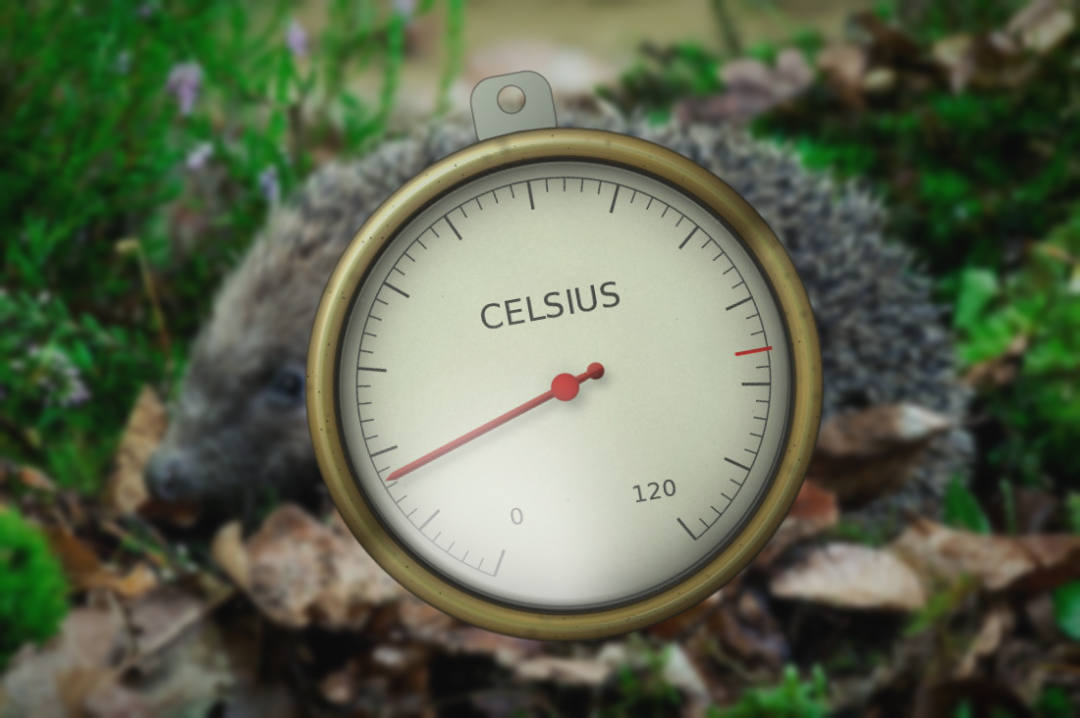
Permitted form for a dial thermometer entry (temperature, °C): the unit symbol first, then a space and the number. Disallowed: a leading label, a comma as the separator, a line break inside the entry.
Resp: °C 17
